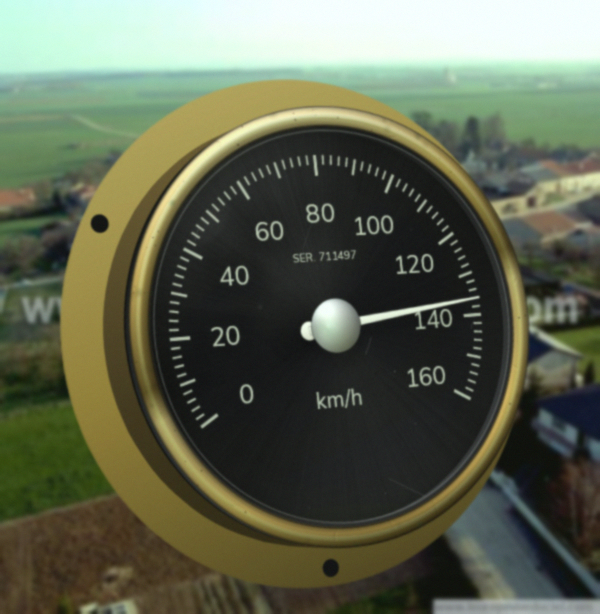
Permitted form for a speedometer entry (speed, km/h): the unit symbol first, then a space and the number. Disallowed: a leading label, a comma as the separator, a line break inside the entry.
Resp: km/h 136
